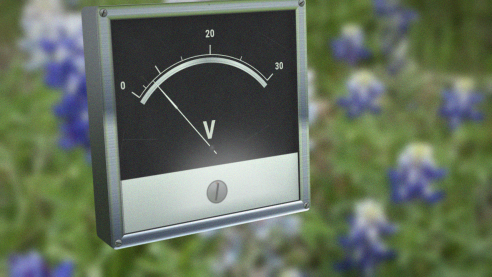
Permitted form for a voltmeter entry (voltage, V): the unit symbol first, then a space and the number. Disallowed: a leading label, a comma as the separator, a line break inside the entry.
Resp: V 7.5
